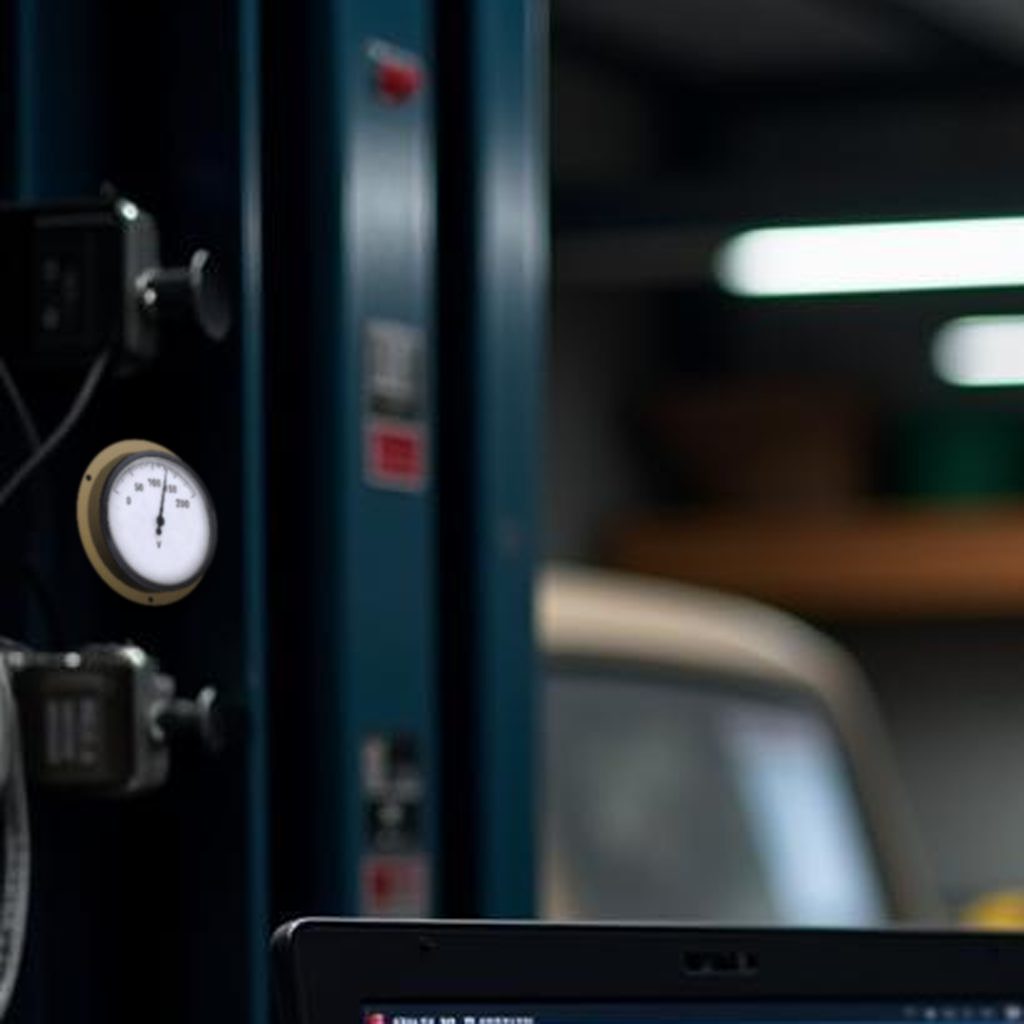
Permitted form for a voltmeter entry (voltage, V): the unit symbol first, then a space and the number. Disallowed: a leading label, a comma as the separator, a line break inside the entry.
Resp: V 125
